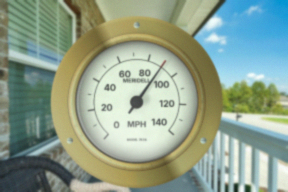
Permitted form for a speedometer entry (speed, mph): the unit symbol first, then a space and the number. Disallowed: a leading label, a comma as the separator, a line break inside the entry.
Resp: mph 90
